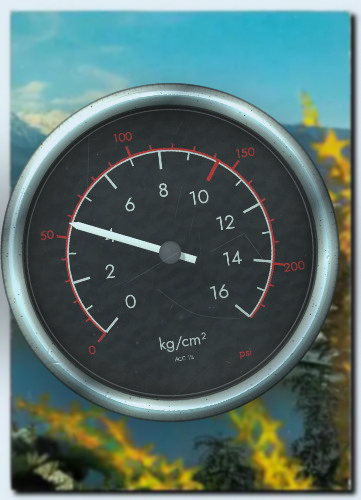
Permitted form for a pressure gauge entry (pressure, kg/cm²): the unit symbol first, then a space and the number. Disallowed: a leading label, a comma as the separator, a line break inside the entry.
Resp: kg/cm² 4
